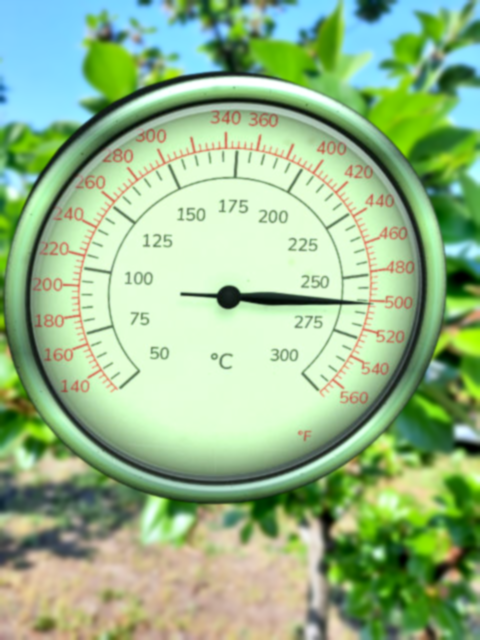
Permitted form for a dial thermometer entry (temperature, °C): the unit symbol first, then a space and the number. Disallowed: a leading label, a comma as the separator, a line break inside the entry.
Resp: °C 260
